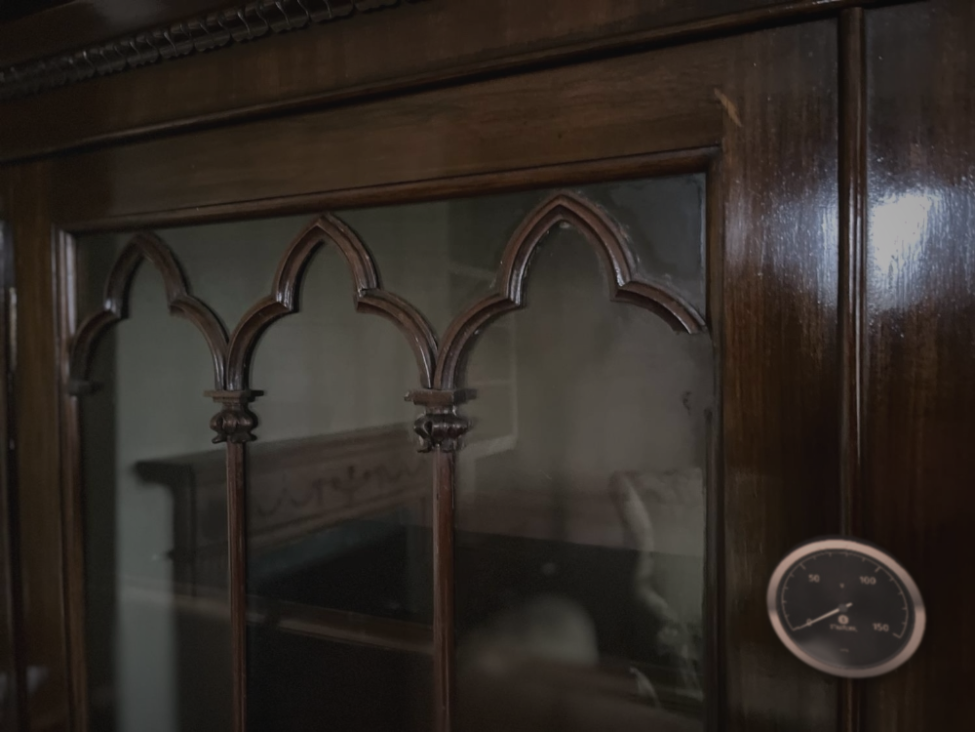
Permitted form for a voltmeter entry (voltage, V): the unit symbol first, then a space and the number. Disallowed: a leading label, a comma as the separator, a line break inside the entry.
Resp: V 0
